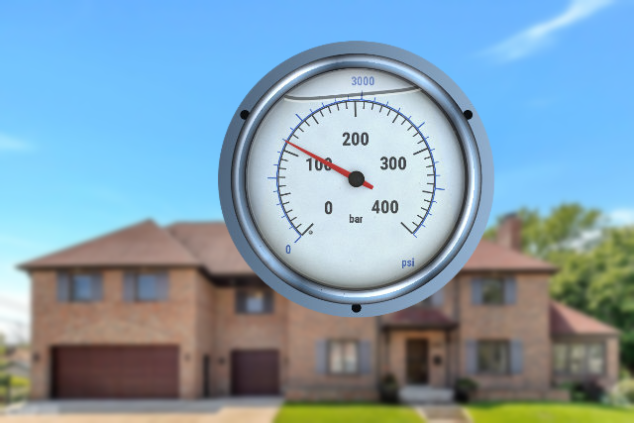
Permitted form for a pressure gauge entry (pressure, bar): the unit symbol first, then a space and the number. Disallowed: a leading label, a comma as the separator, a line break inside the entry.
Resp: bar 110
